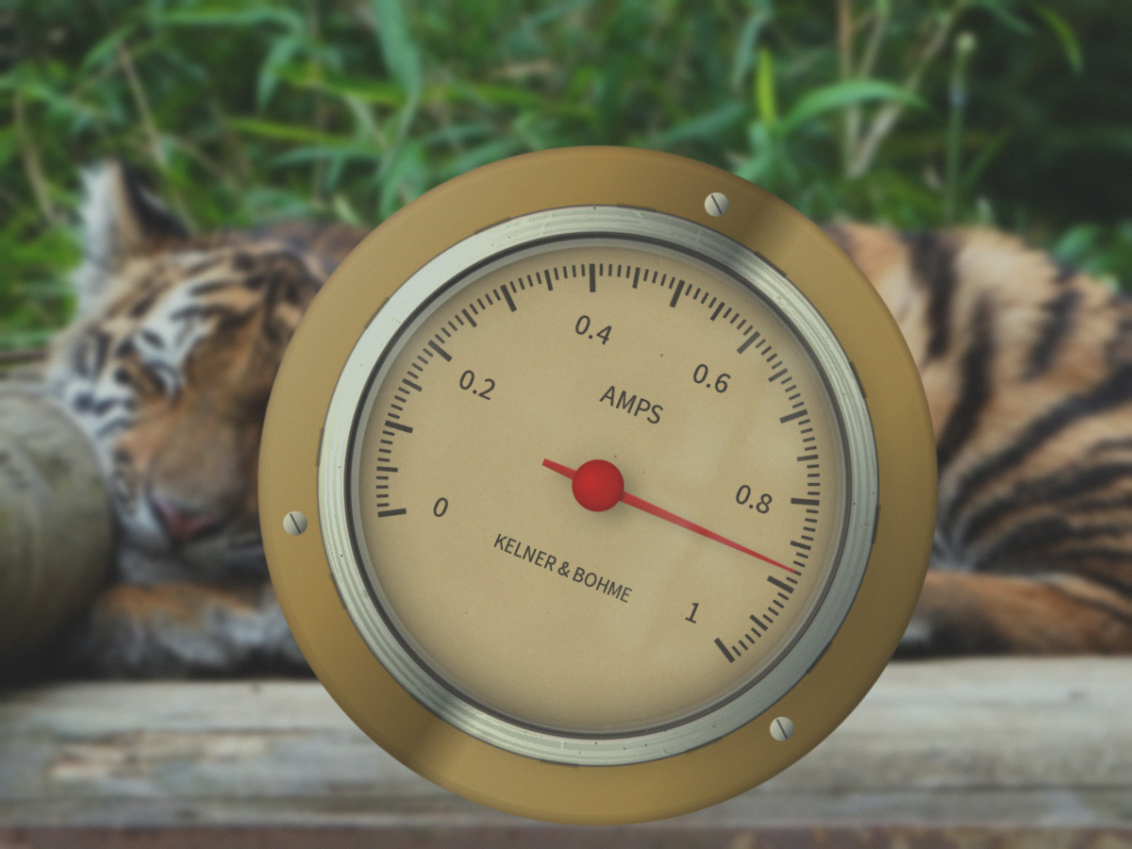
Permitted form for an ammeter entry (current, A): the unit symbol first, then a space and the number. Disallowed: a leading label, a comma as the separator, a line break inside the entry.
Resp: A 0.88
